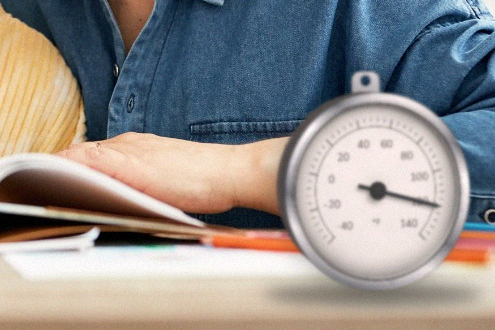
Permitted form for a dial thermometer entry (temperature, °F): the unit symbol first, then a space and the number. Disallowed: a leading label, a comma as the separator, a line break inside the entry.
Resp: °F 120
